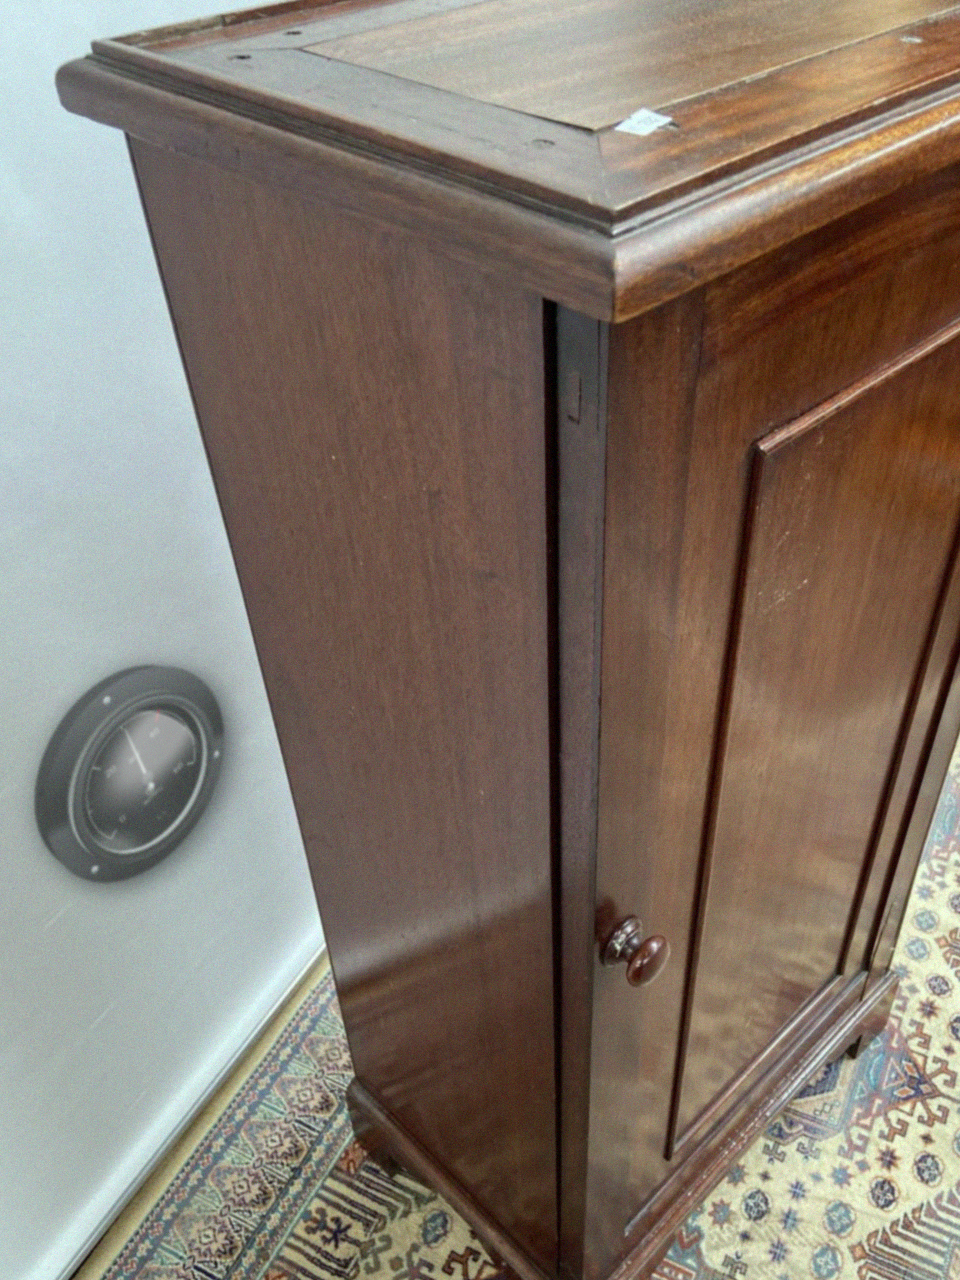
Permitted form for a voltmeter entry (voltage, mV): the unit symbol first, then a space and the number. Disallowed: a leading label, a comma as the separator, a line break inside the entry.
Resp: mV 30
